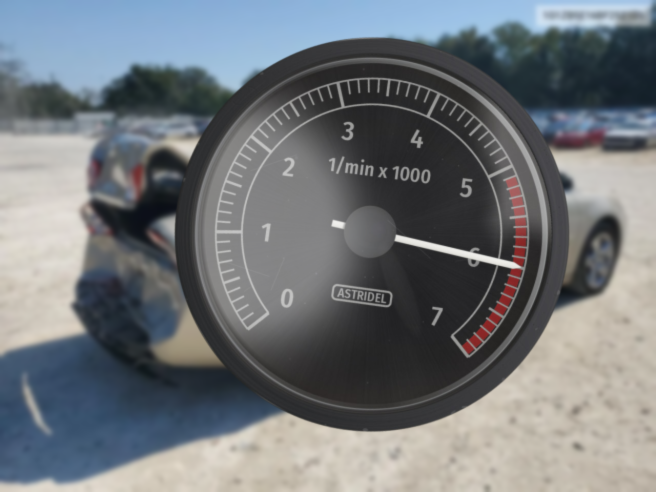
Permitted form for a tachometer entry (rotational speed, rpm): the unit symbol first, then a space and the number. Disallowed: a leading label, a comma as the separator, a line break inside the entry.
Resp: rpm 6000
